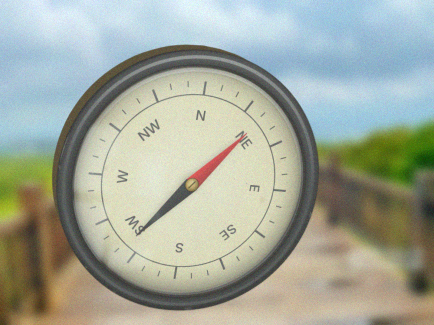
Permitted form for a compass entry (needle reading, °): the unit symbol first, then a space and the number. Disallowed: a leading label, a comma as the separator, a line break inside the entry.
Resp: ° 40
